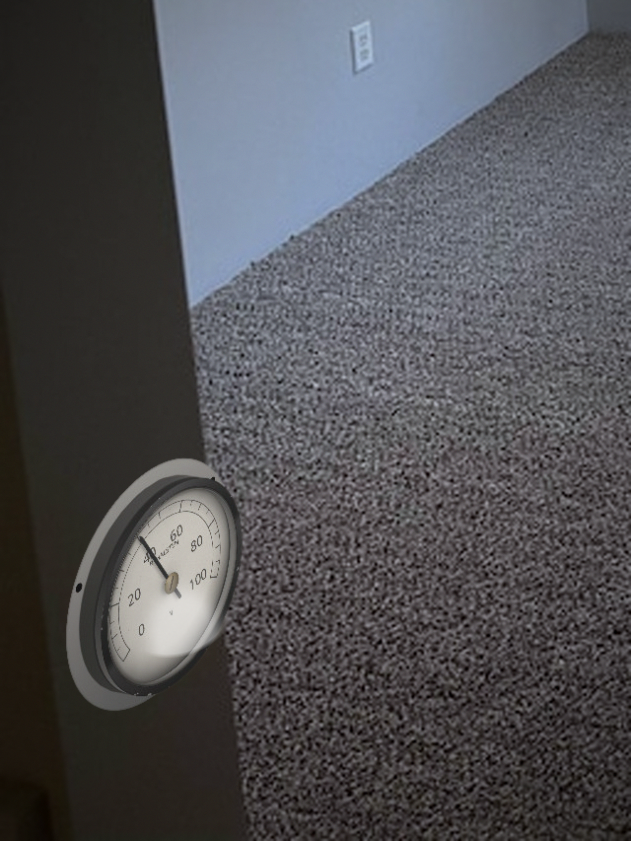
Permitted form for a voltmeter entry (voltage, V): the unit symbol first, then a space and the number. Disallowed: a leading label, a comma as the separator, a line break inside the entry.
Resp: V 40
